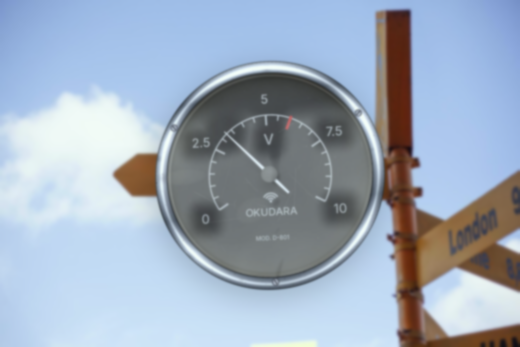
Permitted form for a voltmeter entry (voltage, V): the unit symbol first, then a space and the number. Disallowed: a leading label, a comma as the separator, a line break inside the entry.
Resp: V 3.25
